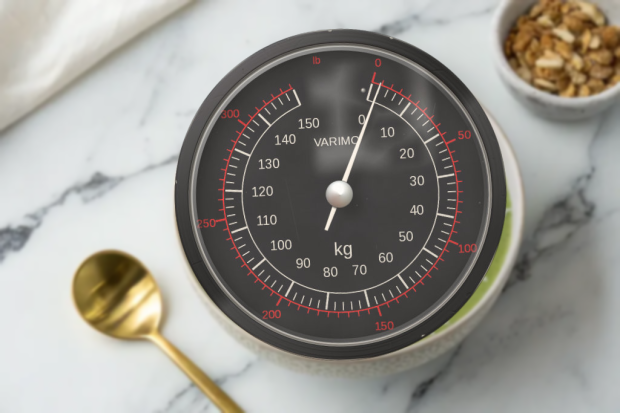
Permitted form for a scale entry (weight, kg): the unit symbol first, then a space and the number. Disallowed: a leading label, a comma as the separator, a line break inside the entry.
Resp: kg 2
